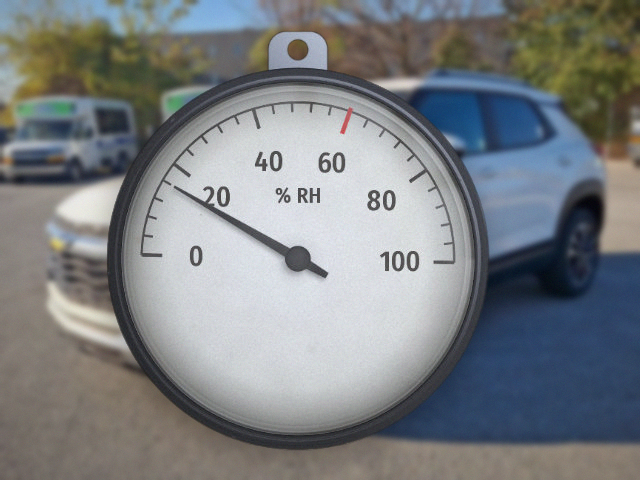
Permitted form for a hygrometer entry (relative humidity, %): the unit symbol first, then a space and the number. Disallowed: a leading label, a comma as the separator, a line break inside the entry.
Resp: % 16
